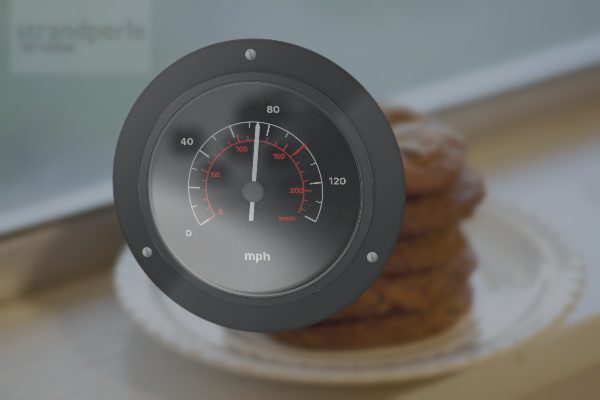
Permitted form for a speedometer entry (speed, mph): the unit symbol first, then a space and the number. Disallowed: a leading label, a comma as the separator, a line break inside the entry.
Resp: mph 75
